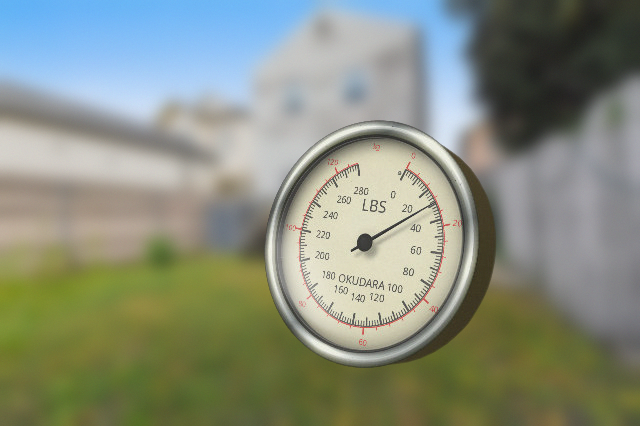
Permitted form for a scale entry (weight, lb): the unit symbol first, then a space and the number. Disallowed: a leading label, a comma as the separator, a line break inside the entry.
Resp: lb 30
